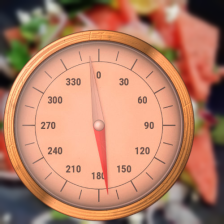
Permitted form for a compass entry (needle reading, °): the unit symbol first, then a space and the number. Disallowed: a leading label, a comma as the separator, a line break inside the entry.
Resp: ° 172.5
